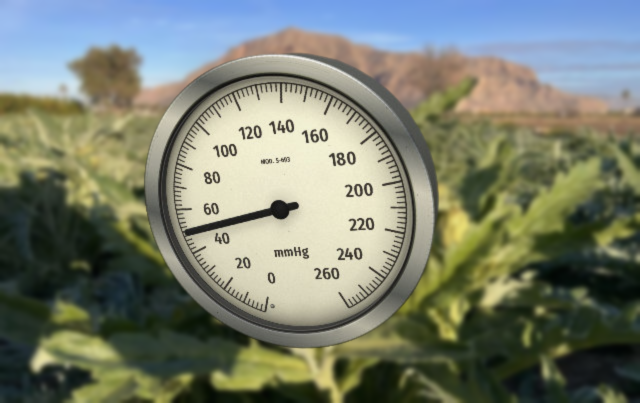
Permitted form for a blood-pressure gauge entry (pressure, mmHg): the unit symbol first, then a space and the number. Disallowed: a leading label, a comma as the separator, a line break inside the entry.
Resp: mmHg 50
